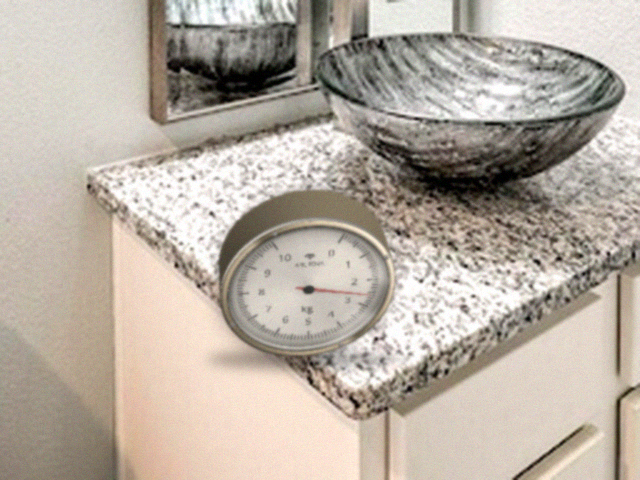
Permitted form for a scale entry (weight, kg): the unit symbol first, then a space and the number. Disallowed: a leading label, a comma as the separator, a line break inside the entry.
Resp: kg 2.5
